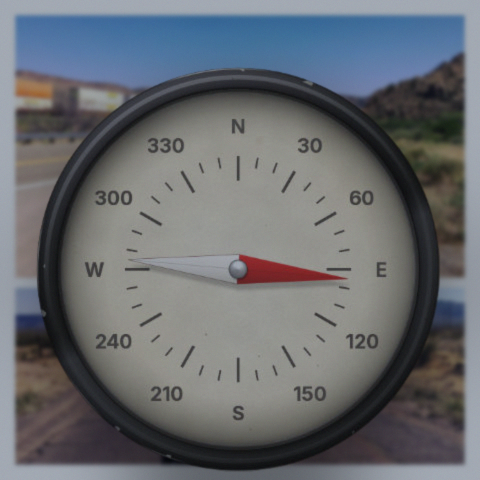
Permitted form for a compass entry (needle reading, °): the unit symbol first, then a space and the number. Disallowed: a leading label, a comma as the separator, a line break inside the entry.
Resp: ° 95
